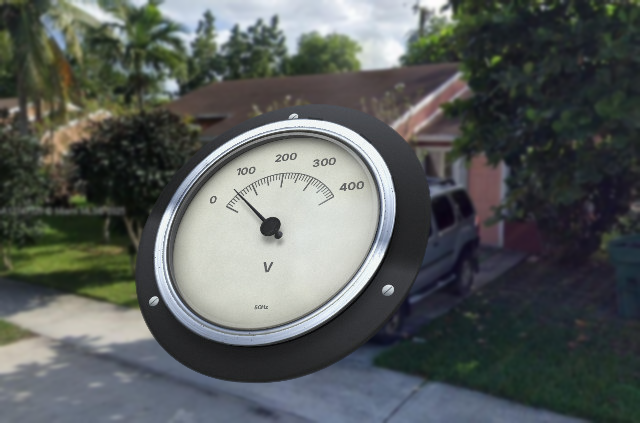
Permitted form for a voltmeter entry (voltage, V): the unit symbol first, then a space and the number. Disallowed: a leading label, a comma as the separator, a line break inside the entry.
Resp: V 50
